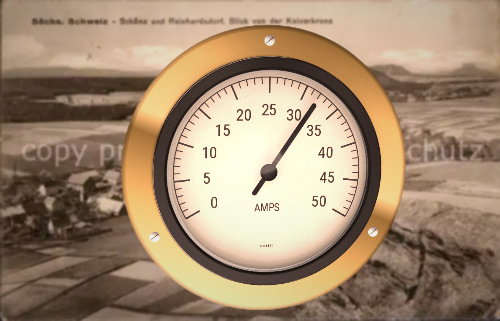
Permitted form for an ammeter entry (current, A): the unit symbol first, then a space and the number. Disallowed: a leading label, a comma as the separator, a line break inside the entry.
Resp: A 32
